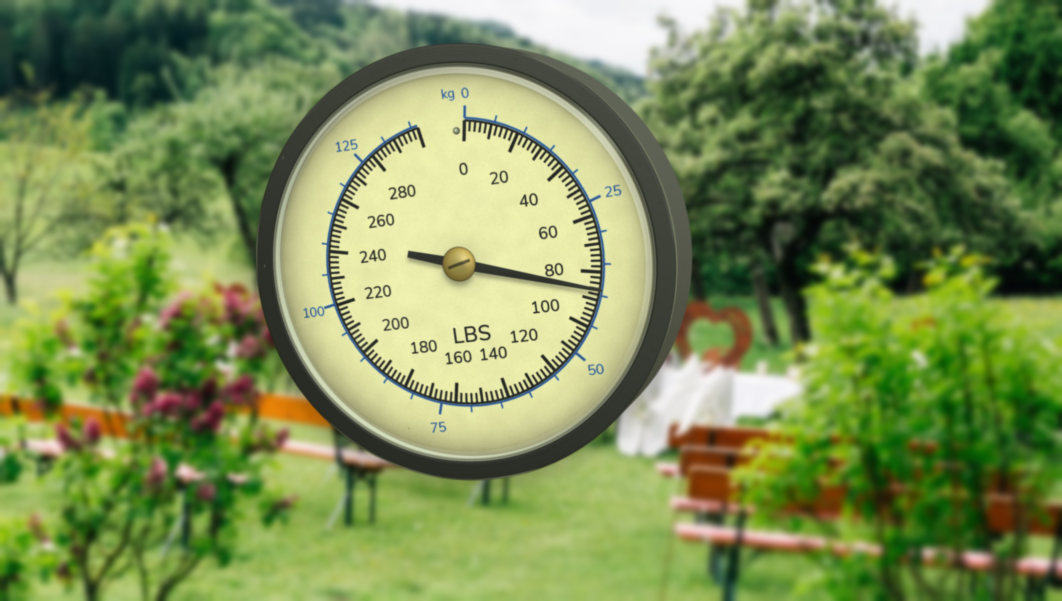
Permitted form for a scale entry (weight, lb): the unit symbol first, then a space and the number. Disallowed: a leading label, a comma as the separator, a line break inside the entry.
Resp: lb 86
